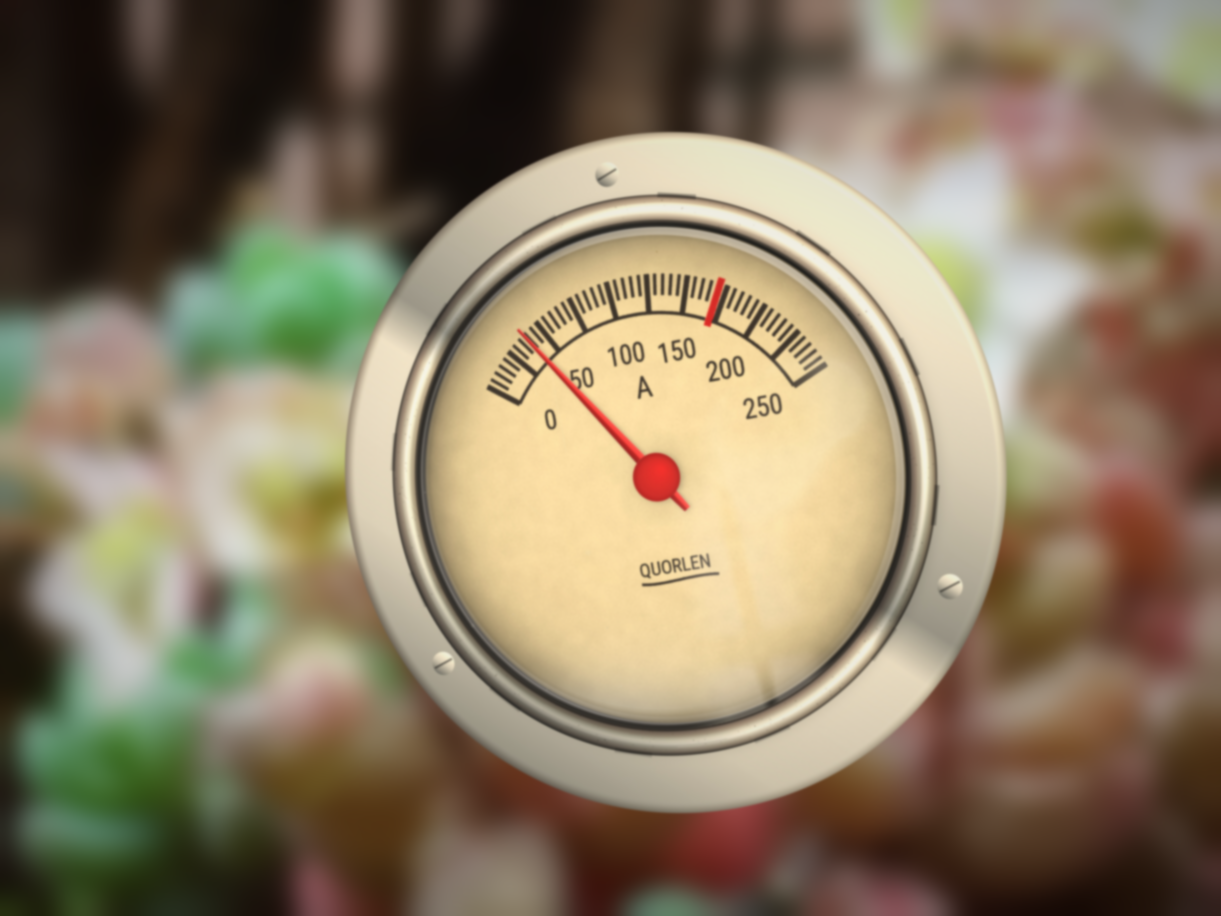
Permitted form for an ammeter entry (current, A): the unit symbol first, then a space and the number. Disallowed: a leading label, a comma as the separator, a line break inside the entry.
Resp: A 40
